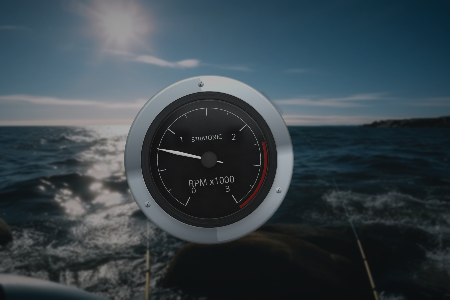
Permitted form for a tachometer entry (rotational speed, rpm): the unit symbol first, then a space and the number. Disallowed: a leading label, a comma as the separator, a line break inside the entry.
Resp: rpm 750
